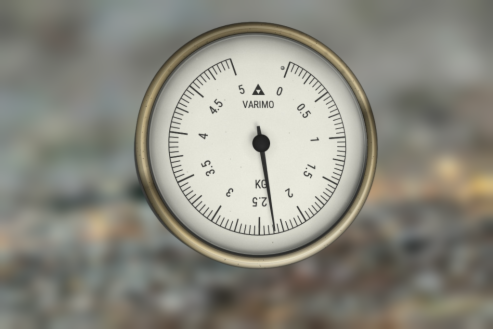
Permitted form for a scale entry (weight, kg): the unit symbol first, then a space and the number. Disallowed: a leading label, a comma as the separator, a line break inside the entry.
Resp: kg 2.35
